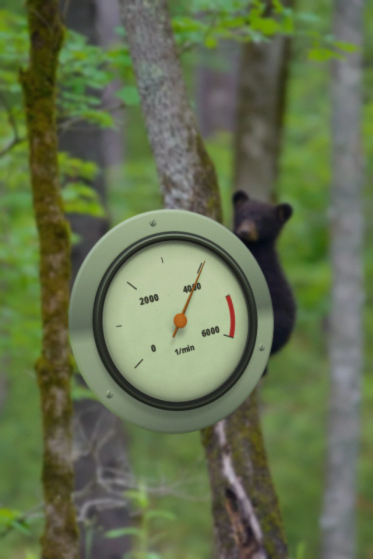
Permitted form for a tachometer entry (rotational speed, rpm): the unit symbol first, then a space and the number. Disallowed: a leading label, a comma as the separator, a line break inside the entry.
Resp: rpm 4000
